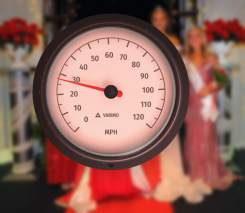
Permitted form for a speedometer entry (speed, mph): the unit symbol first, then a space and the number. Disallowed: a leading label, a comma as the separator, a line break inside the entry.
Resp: mph 27.5
